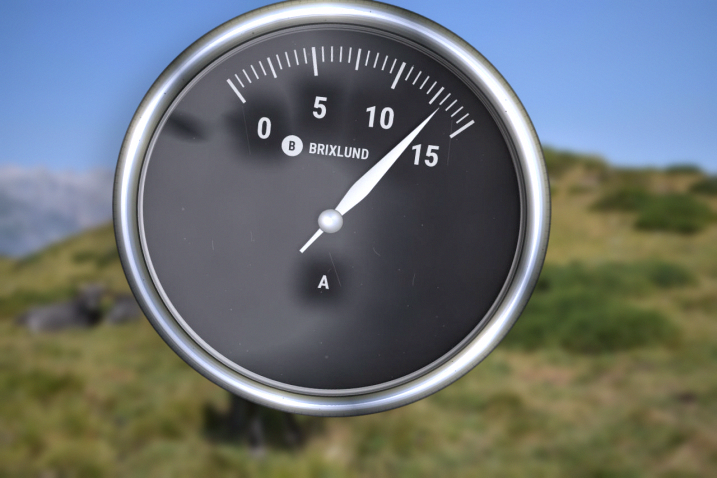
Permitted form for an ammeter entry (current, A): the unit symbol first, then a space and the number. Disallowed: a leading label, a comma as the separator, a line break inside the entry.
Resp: A 13
